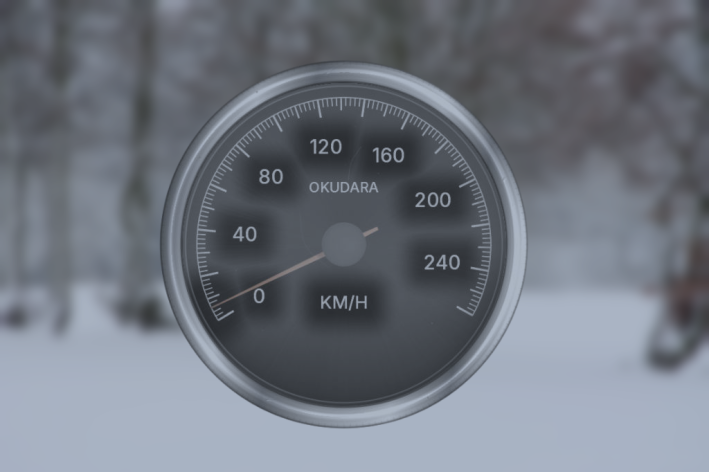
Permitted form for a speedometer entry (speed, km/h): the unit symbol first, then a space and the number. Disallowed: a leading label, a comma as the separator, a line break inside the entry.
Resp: km/h 6
